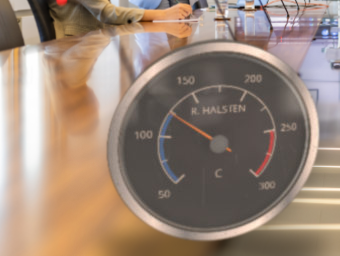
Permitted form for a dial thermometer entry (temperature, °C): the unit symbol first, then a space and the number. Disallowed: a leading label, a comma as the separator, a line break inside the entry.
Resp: °C 125
